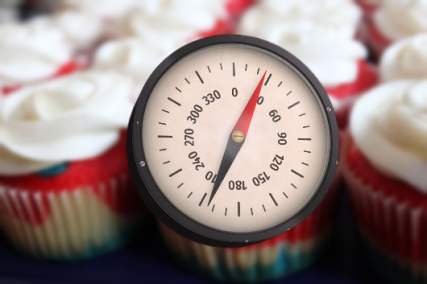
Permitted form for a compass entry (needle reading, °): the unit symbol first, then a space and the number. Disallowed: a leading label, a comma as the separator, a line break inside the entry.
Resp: ° 25
